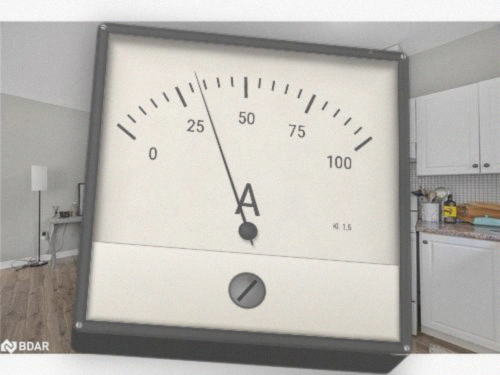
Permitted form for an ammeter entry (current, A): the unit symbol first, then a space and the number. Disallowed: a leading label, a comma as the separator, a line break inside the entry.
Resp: A 32.5
